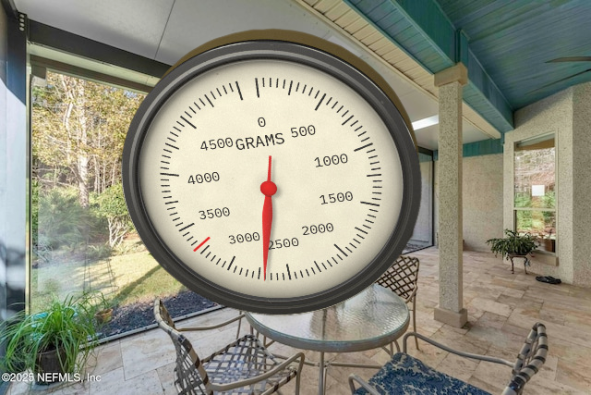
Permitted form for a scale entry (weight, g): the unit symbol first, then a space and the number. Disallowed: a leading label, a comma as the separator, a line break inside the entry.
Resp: g 2700
